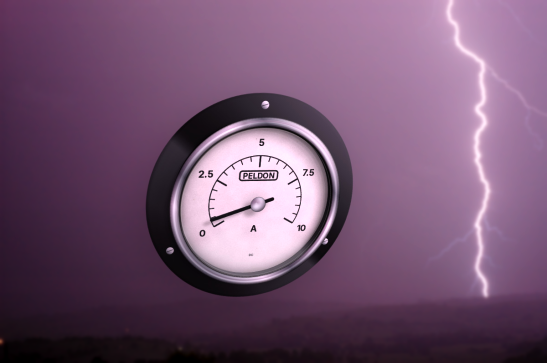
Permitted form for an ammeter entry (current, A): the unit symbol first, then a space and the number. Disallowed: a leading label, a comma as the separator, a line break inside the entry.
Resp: A 0.5
